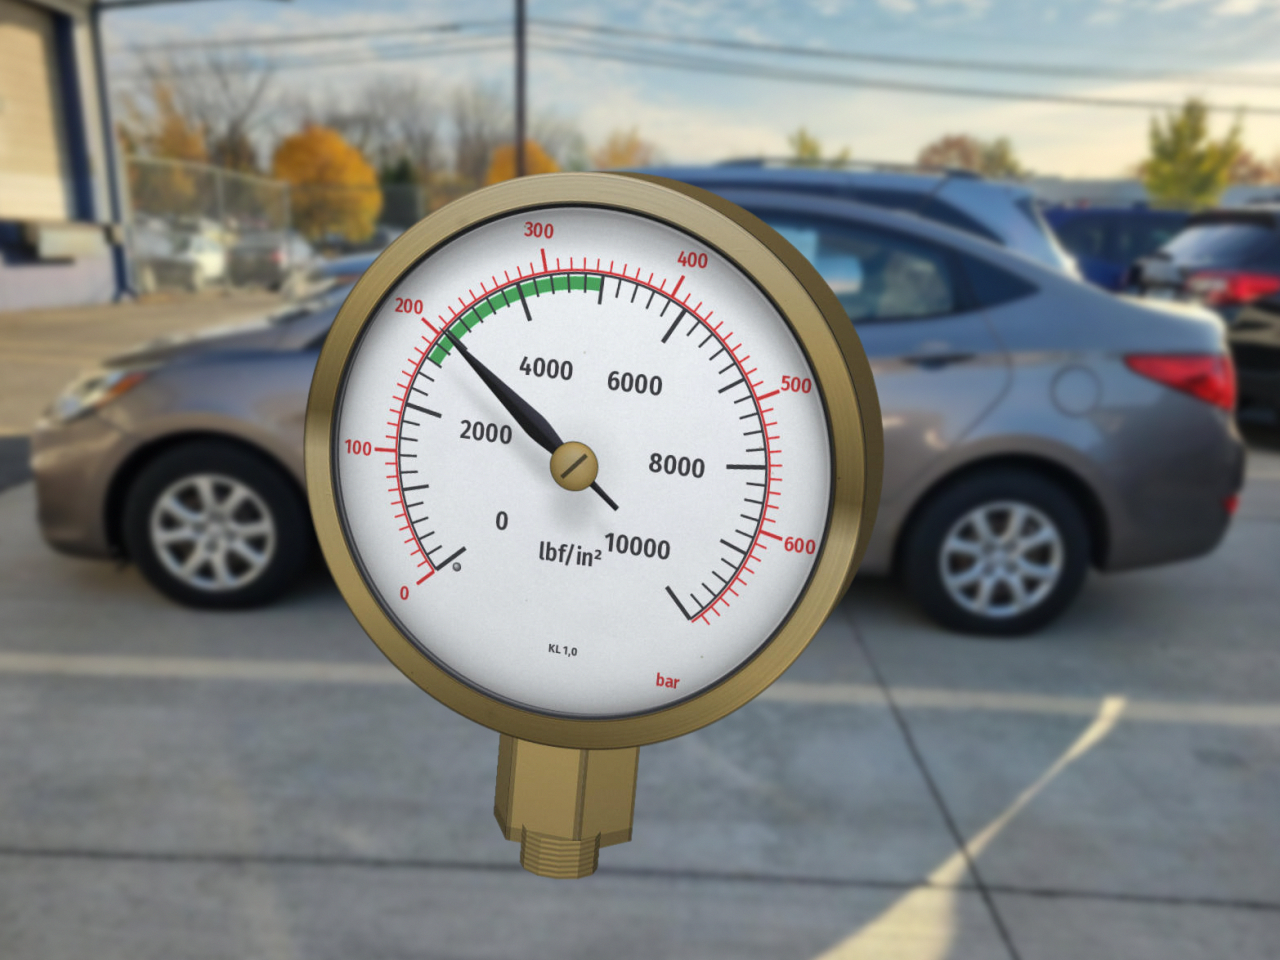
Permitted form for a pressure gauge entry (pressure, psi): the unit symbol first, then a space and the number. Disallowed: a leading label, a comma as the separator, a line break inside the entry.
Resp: psi 3000
